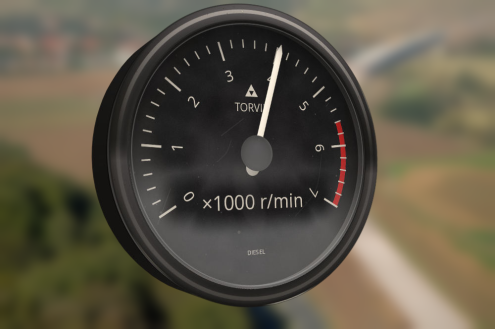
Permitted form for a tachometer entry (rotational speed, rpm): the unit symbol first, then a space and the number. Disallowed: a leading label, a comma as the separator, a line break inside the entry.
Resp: rpm 4000
